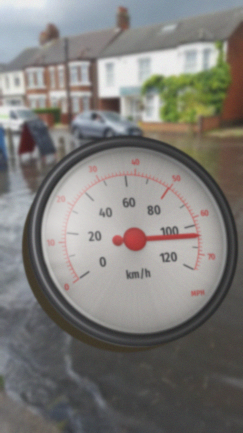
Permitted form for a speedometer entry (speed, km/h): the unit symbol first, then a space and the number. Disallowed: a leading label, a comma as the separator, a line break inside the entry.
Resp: km/h 105
